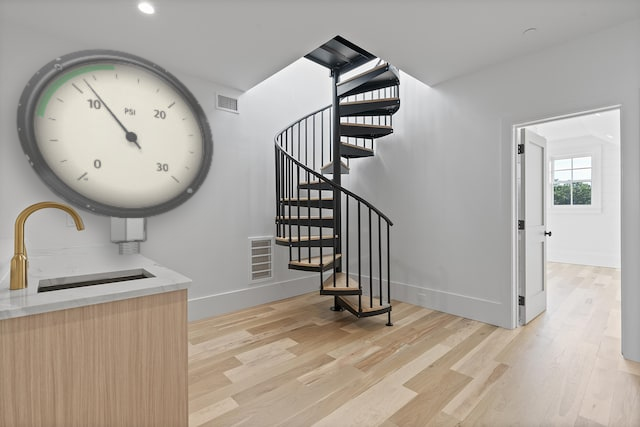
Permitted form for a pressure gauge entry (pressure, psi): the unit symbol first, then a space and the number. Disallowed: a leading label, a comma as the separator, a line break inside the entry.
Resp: psi 11
